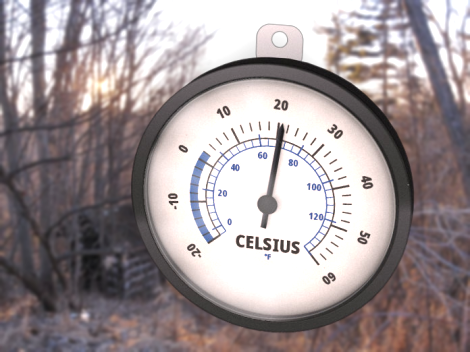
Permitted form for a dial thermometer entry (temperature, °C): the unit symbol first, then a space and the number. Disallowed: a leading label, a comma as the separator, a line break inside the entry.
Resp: °C 21
